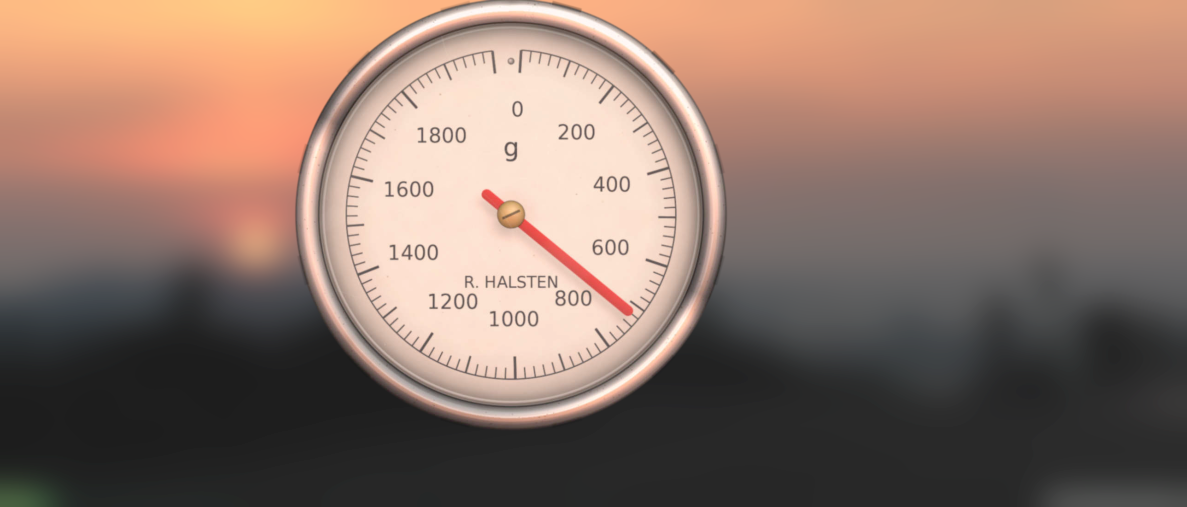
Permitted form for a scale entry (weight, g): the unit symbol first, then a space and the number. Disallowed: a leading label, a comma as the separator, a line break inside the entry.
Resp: g 720
